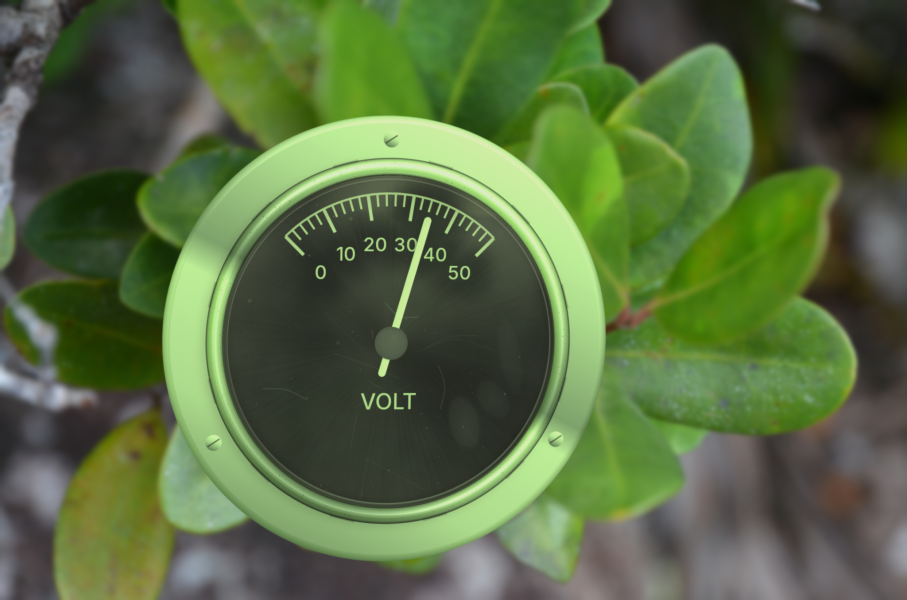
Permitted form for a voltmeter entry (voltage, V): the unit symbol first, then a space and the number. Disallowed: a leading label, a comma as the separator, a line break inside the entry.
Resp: V 34
